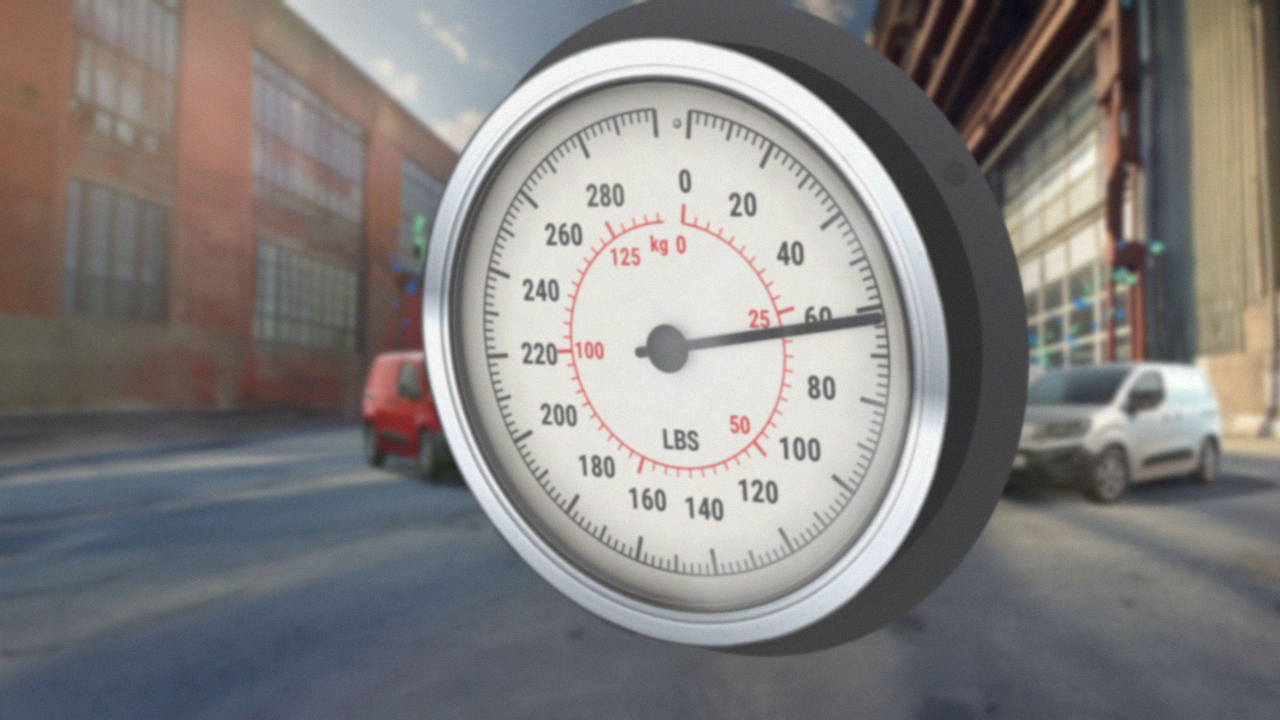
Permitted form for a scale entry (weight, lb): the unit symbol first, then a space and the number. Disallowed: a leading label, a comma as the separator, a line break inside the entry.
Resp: lb 62
